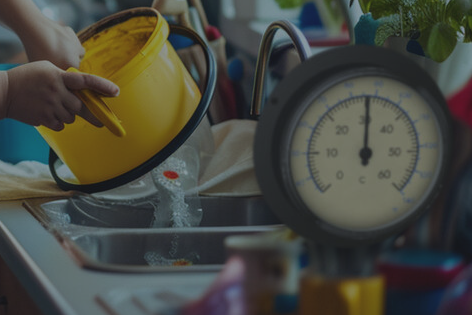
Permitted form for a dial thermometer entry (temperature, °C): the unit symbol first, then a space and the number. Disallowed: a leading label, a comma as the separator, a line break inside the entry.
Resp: °C 30
